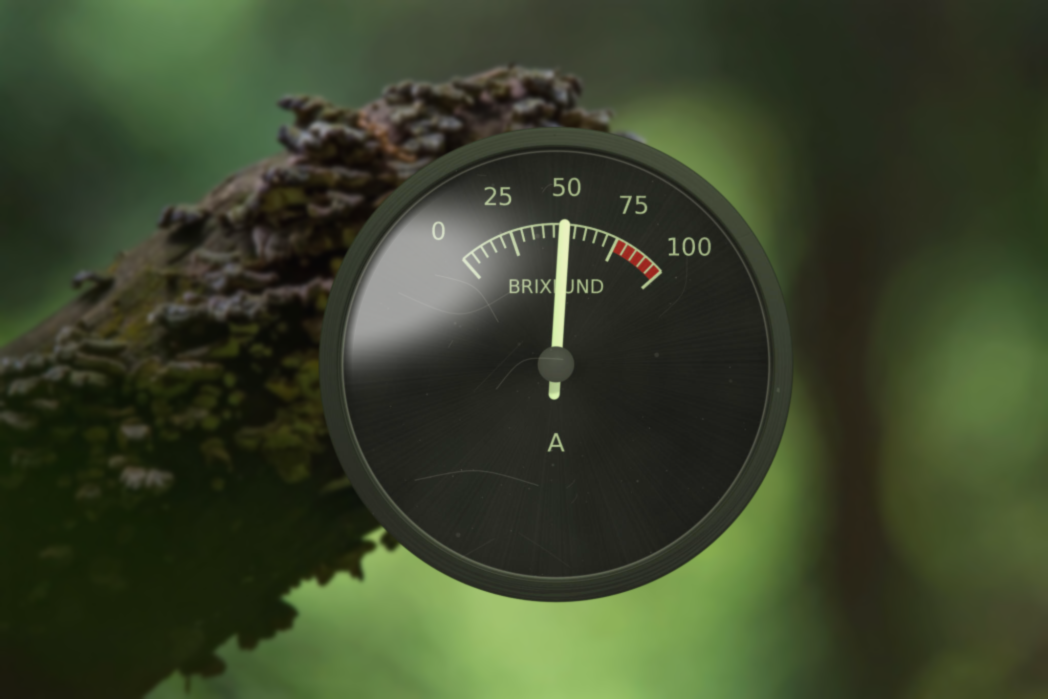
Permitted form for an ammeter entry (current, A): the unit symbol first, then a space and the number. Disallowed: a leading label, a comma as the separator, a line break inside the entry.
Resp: A 50
